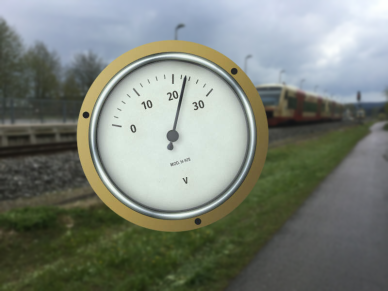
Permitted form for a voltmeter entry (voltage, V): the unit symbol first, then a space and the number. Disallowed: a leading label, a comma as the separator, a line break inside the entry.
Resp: V 23
